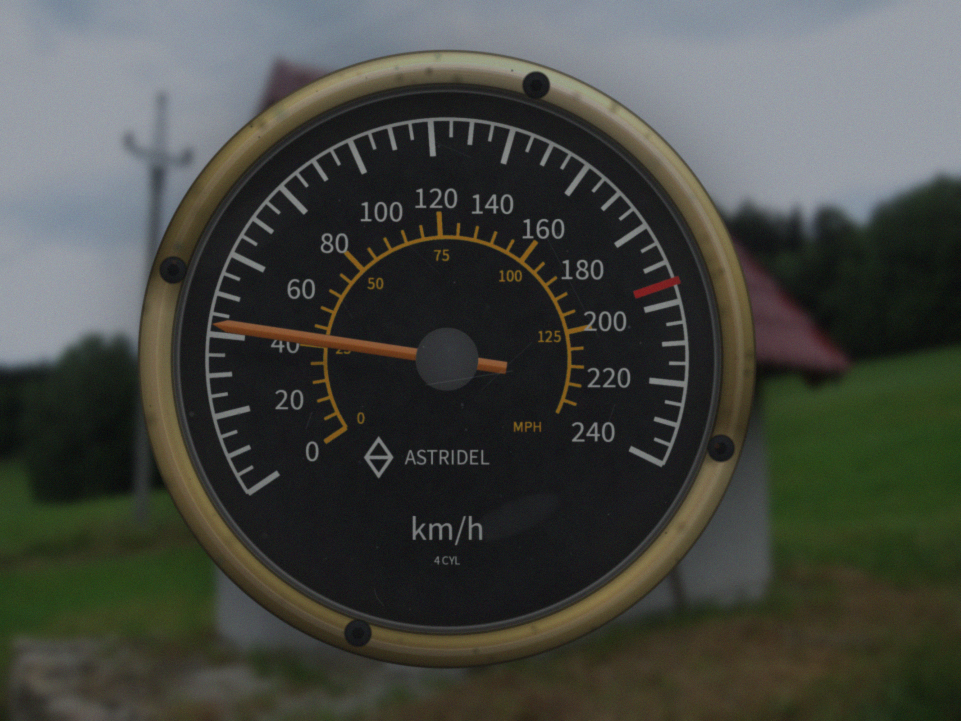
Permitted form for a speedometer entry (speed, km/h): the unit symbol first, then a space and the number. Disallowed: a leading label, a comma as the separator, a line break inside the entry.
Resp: km/h 42.5
